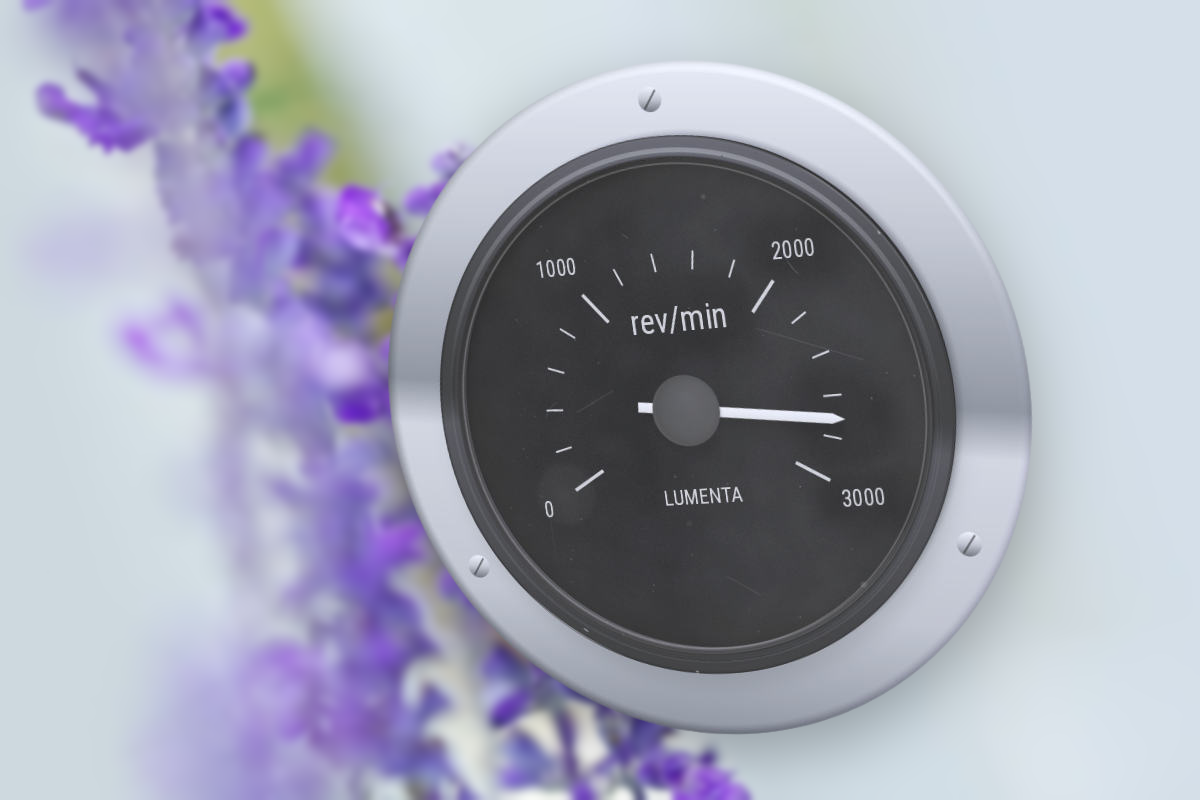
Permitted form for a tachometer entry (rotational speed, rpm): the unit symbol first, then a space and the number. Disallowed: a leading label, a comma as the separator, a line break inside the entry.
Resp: rpm 2700
